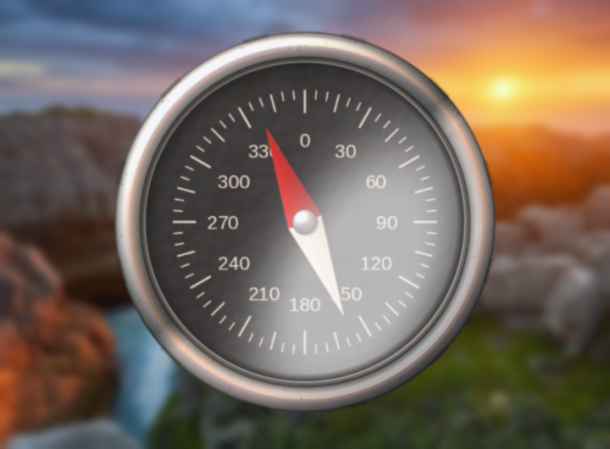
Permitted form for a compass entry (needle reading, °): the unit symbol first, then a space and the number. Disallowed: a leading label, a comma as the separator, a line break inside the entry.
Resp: ° 337.5
